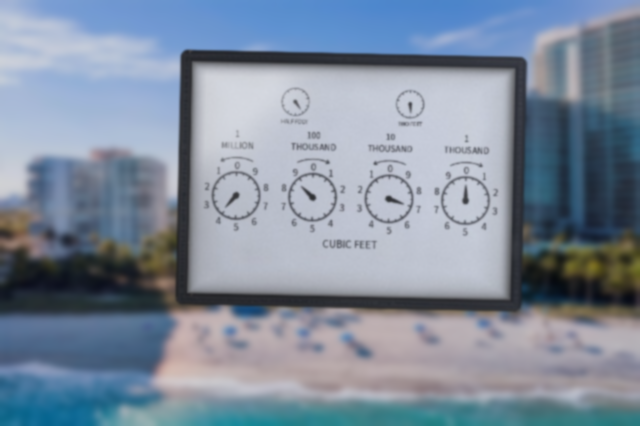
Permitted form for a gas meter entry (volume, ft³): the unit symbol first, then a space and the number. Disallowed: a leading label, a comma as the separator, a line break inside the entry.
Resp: ft³ 387000
